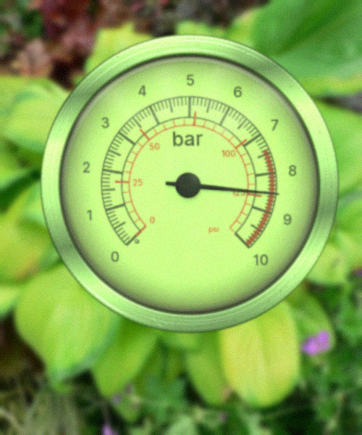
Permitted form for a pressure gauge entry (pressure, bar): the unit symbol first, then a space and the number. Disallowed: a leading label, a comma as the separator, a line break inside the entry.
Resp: bar 8.5
